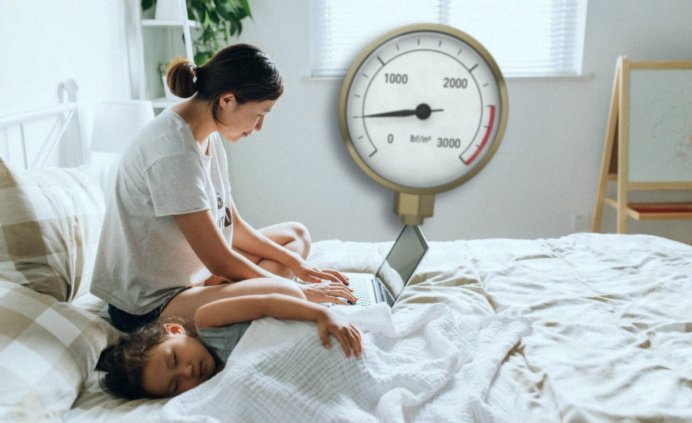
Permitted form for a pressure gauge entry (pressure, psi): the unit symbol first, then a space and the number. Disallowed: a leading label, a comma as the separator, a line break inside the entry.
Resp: psi 400
